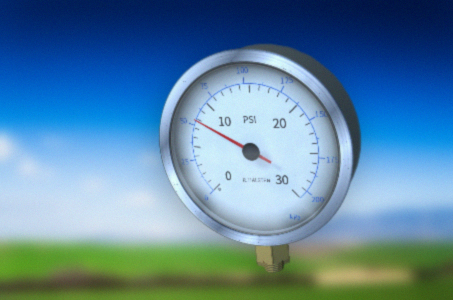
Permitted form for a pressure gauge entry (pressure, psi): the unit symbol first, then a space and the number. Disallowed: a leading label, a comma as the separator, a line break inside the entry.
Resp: psi 8
